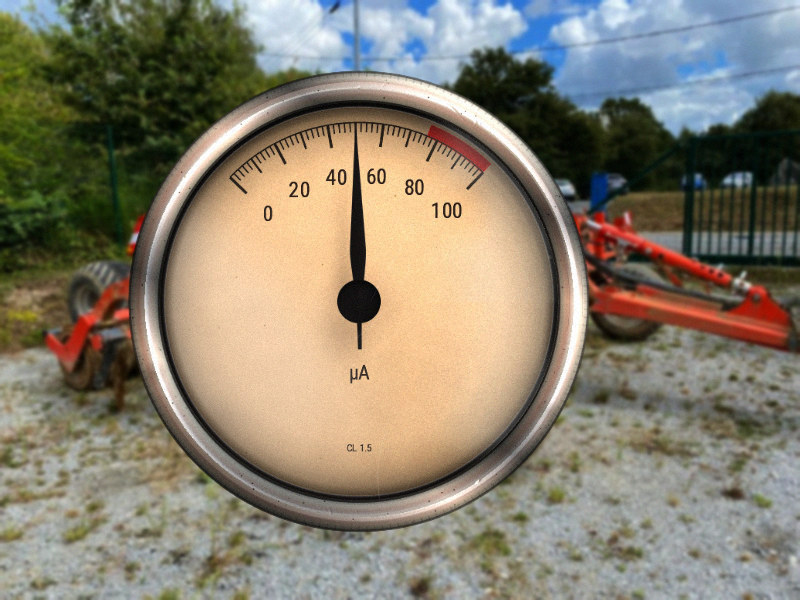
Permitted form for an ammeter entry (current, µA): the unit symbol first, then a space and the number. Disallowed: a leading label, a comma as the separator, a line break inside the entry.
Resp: µA 50
